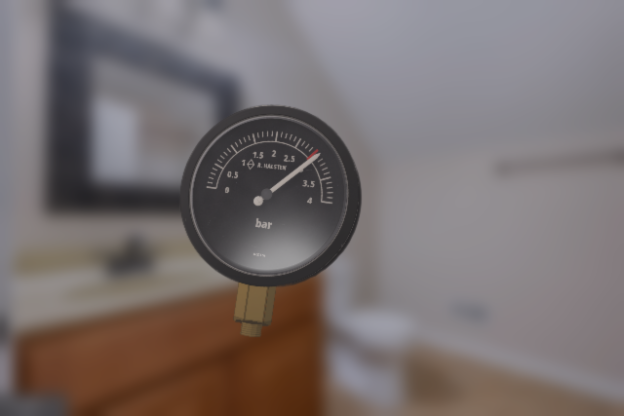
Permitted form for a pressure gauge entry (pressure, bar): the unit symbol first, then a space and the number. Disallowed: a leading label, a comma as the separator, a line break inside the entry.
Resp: bar 3
